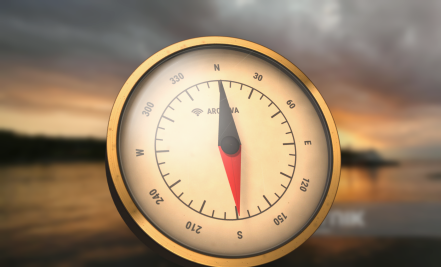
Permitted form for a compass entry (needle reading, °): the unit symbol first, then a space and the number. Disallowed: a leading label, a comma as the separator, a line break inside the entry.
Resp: ° 180
